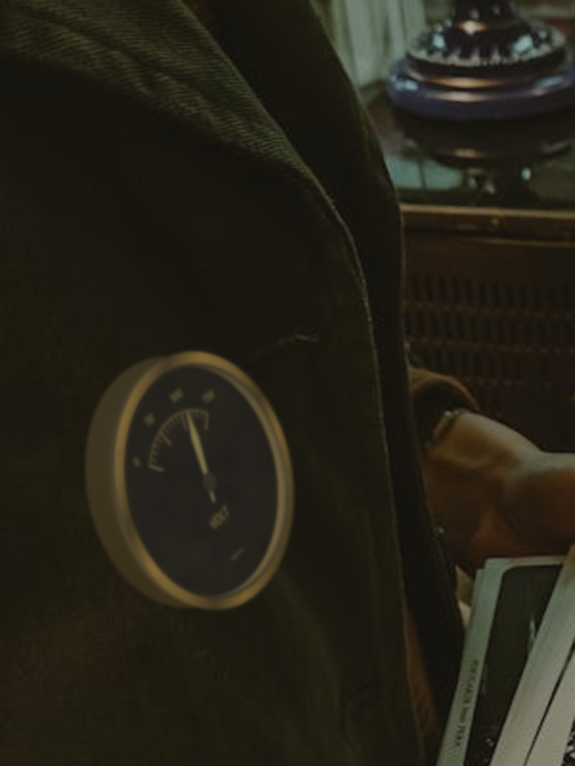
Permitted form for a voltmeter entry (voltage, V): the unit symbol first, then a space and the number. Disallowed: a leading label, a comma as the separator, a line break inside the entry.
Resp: V 100
